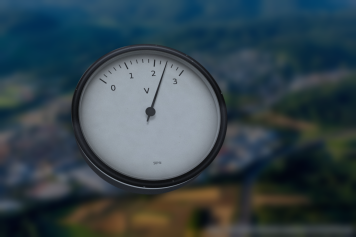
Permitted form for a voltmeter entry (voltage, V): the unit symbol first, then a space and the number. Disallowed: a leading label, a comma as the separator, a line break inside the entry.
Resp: V 2.4
